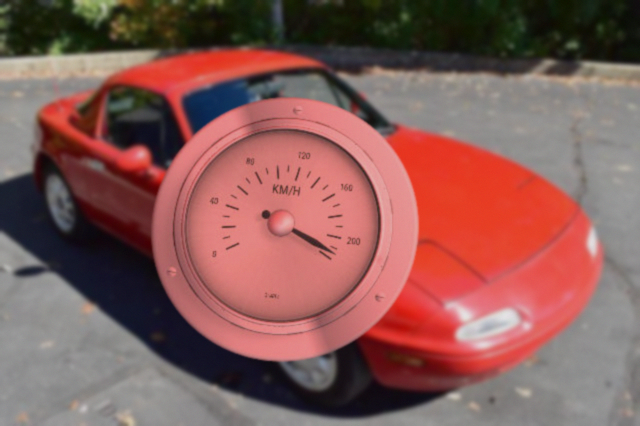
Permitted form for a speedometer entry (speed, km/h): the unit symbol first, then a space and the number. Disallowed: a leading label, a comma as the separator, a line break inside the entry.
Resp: km/h 215
